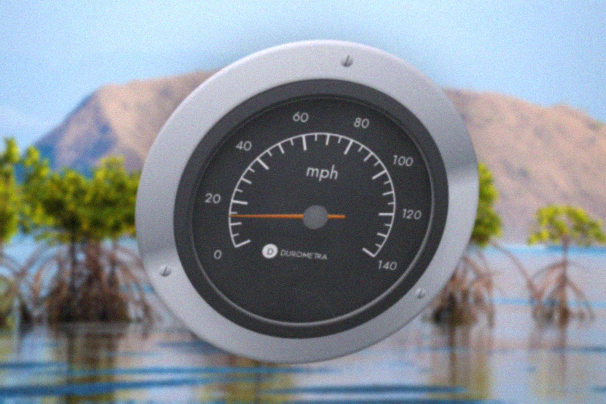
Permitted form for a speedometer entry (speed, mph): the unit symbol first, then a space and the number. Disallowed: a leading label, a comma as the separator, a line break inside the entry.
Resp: mph 15
